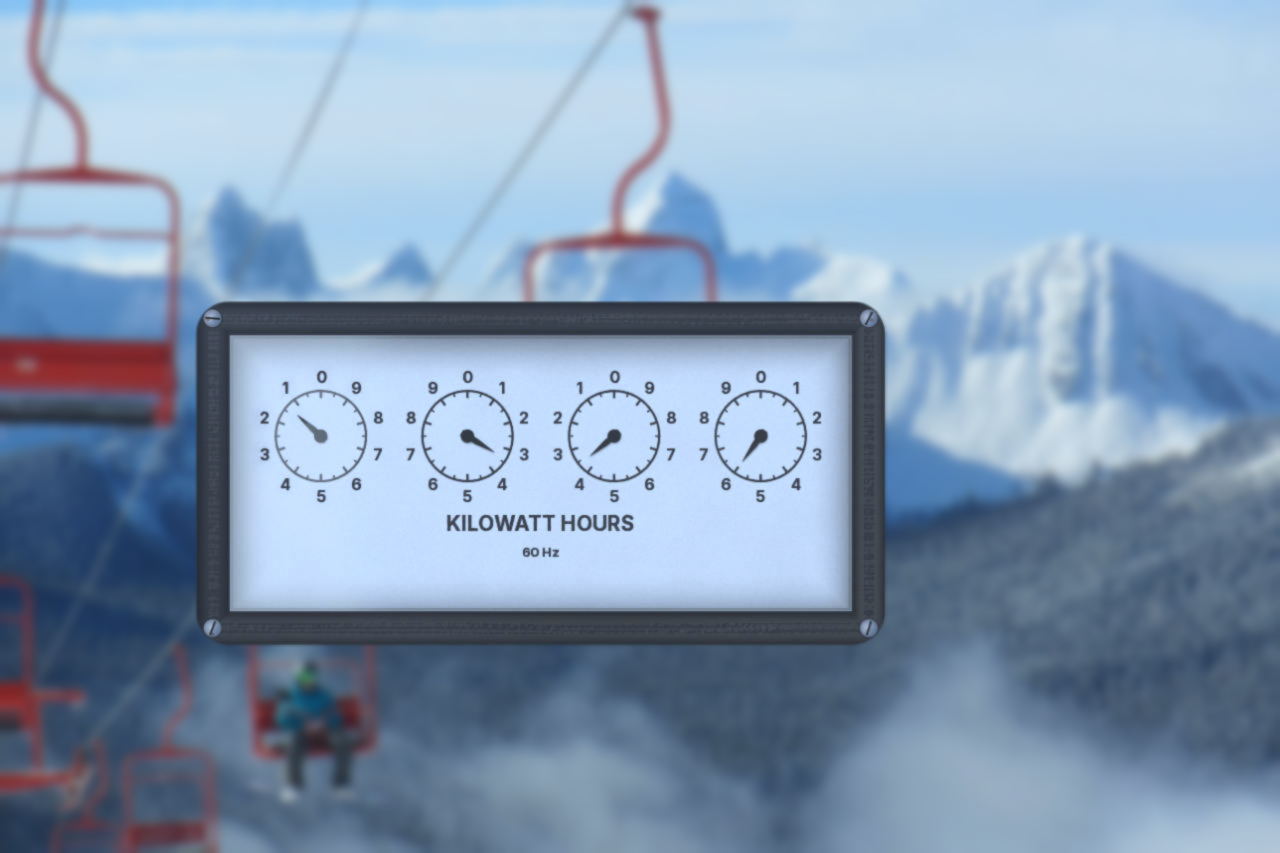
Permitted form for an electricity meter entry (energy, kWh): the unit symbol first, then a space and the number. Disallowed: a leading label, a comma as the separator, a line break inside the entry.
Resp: kWh 1336
